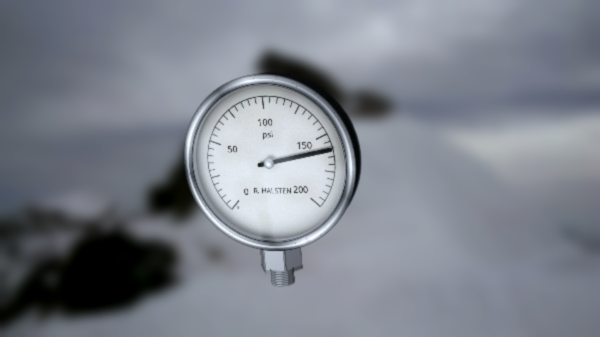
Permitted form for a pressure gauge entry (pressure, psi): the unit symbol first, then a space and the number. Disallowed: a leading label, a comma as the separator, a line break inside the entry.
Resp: psi 160
